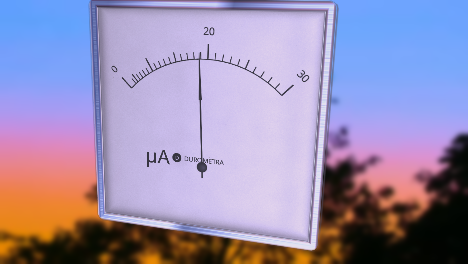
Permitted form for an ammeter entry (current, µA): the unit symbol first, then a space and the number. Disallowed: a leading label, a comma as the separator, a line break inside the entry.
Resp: µA 19
